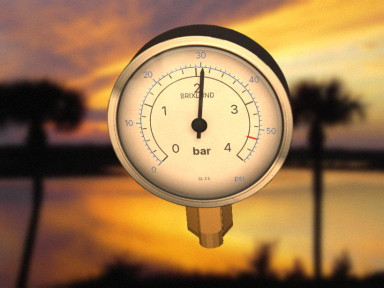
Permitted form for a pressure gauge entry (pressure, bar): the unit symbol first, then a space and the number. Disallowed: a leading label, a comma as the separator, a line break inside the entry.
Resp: bar 2.1
